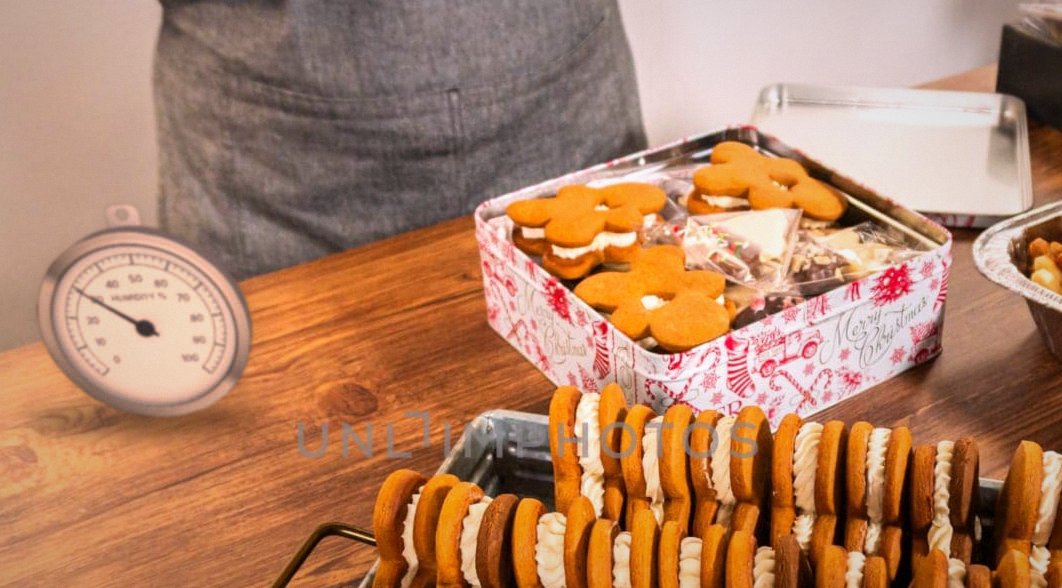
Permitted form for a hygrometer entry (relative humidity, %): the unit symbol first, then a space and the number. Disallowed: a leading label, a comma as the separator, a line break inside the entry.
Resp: % 30
